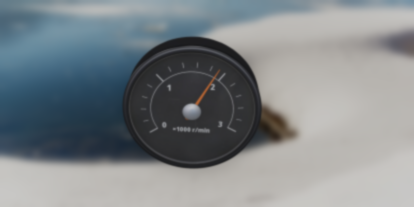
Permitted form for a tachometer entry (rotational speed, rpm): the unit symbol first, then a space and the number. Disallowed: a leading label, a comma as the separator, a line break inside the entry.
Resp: rpm 1900
